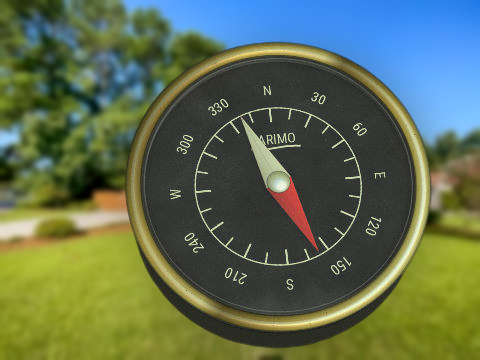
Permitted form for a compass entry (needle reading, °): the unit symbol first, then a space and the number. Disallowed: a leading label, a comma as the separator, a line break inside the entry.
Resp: ° 157.5
